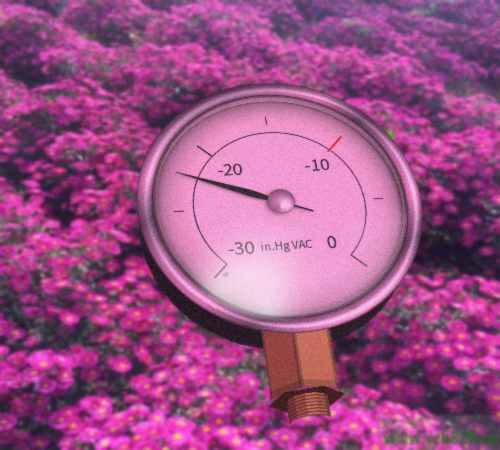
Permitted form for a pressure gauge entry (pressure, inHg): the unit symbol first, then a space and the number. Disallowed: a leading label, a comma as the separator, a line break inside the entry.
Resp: inHg -22.5
